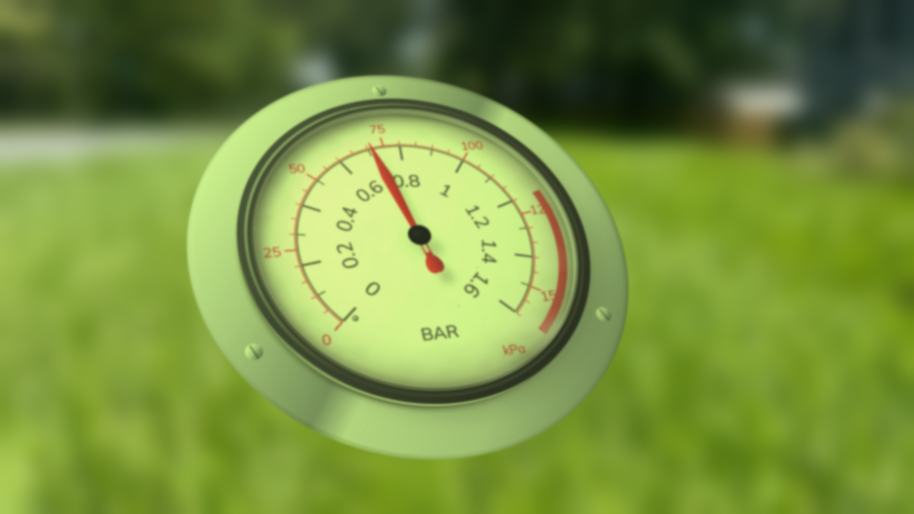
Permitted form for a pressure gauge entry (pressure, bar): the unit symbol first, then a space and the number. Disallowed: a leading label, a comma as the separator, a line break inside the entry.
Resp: bar 0.7
